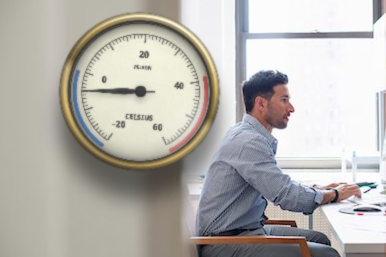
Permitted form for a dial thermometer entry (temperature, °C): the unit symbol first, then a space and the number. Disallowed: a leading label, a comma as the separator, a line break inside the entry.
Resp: °C -5
